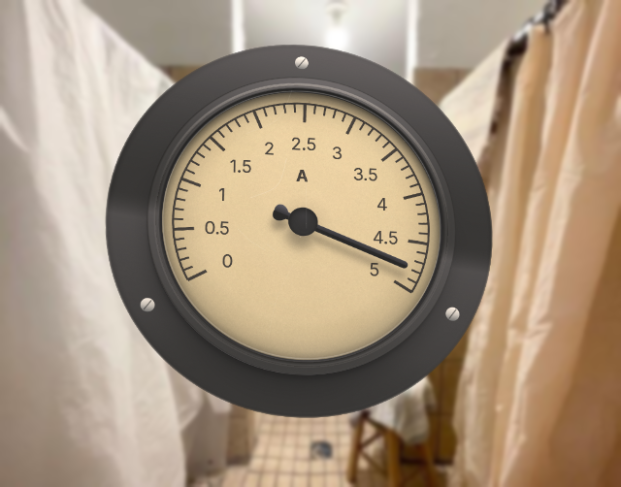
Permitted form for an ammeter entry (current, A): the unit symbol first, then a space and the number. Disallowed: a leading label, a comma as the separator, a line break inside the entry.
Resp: A 4.8
